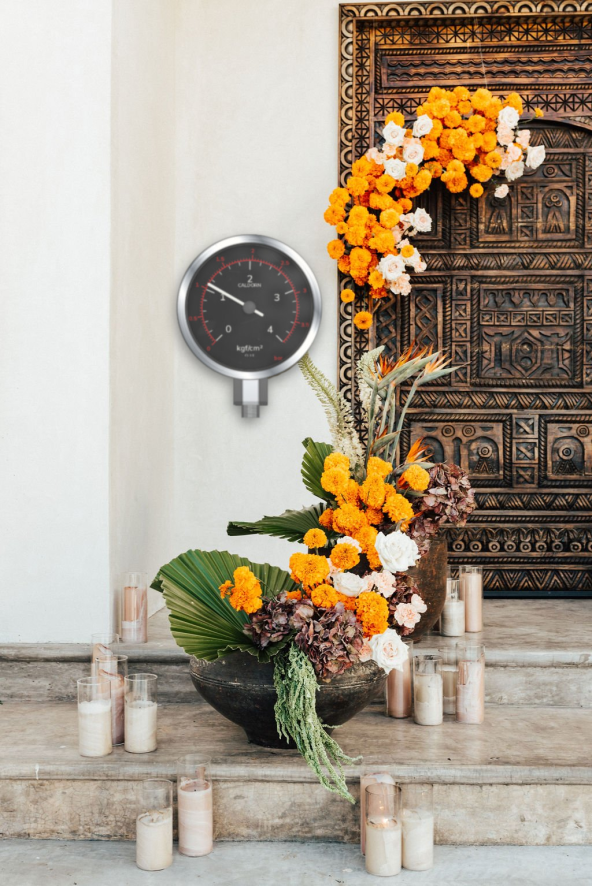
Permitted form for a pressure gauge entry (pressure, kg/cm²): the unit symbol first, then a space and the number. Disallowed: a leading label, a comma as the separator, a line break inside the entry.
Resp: kg/cm² 1.1
